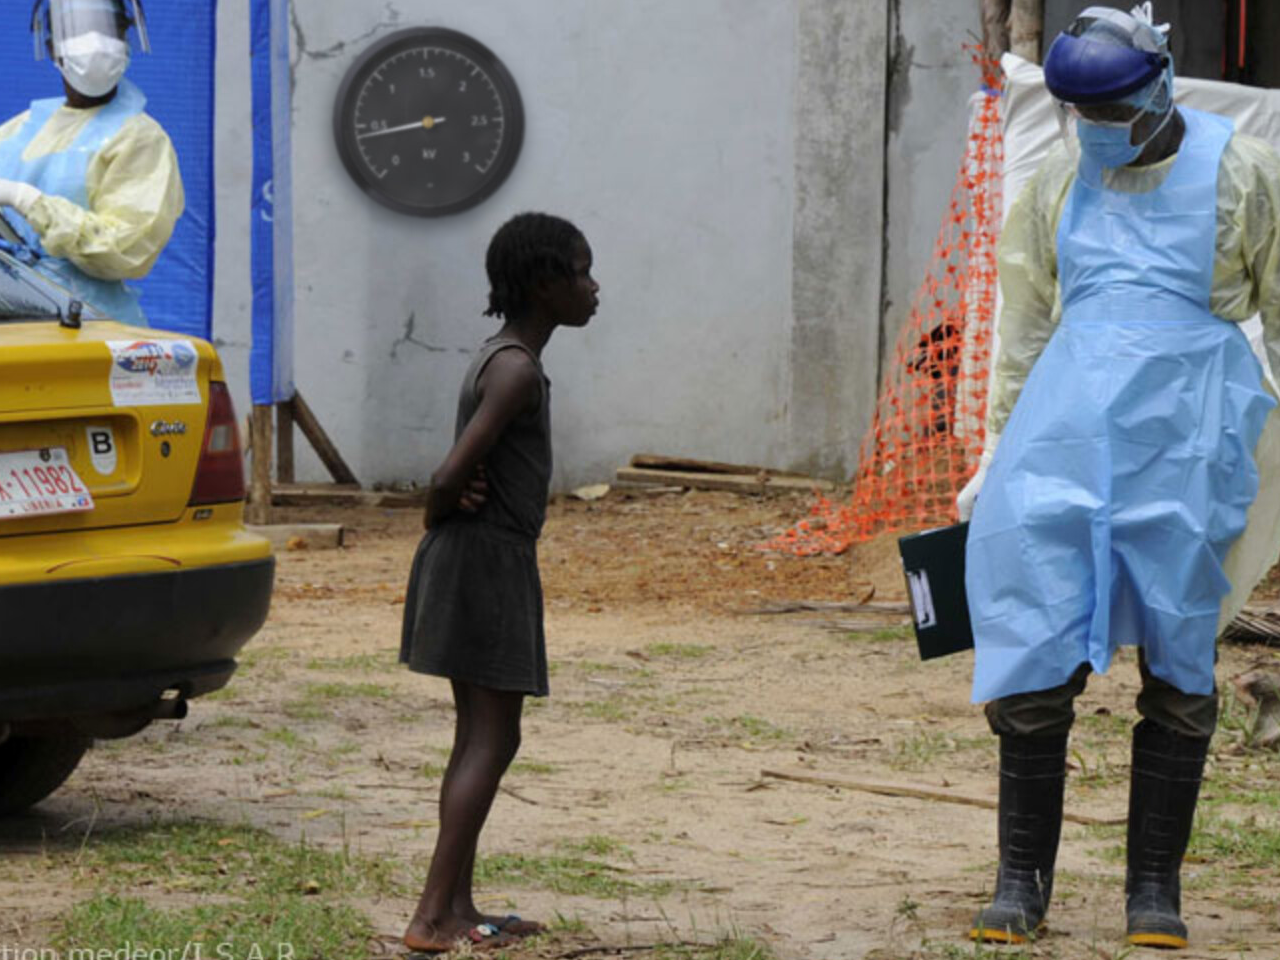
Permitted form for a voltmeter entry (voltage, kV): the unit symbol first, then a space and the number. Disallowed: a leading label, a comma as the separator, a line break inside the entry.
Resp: kV 0.4
